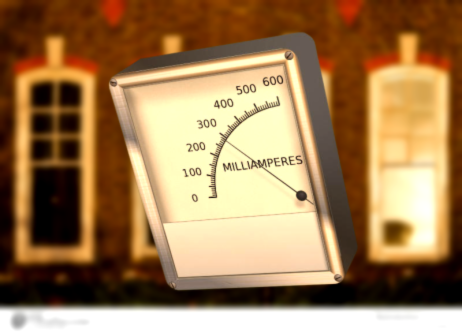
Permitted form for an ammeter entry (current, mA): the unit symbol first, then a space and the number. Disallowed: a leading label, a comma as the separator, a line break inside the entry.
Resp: mA 300
